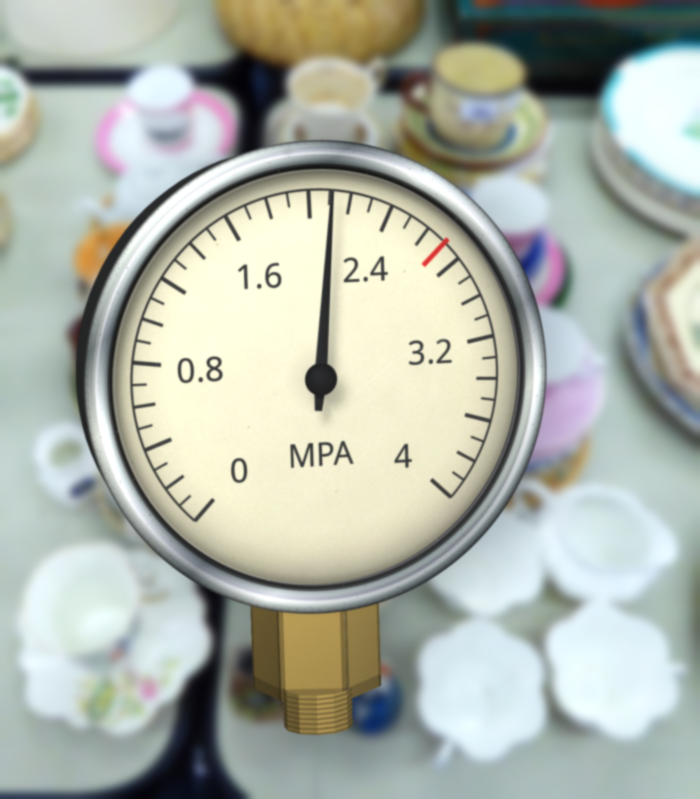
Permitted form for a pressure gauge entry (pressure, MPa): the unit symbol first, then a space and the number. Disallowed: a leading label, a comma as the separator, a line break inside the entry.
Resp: MPa 2.1
